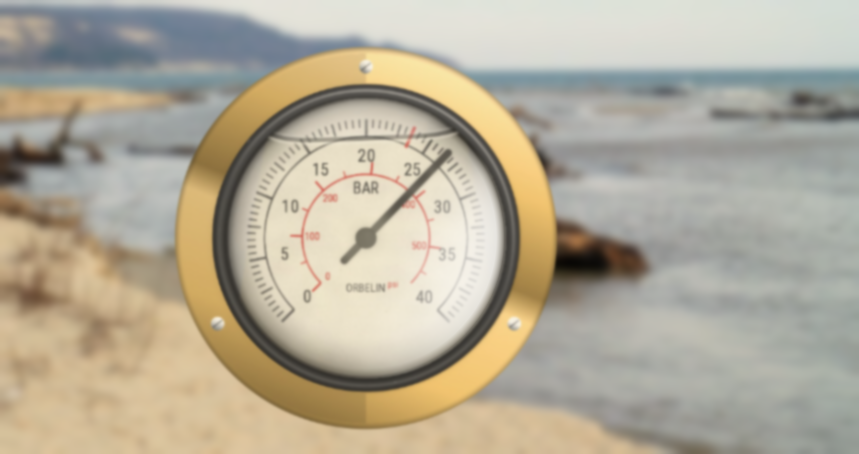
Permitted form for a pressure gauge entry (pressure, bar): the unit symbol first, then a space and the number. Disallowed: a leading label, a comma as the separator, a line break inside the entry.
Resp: bar 26.5
